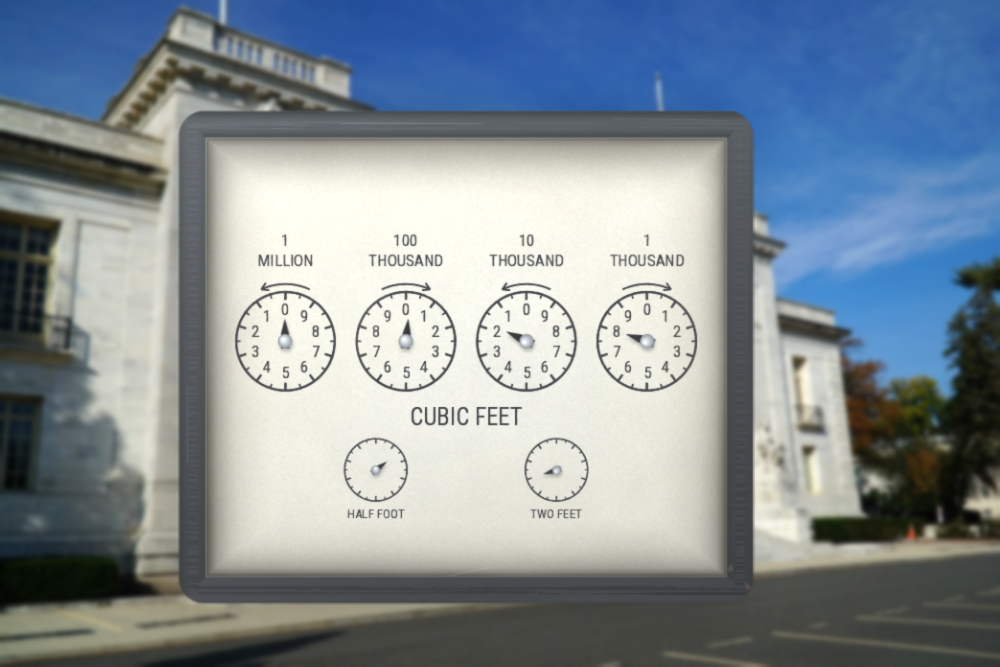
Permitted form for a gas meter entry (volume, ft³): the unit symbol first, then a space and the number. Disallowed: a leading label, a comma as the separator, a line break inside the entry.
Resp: ft³ 1800
